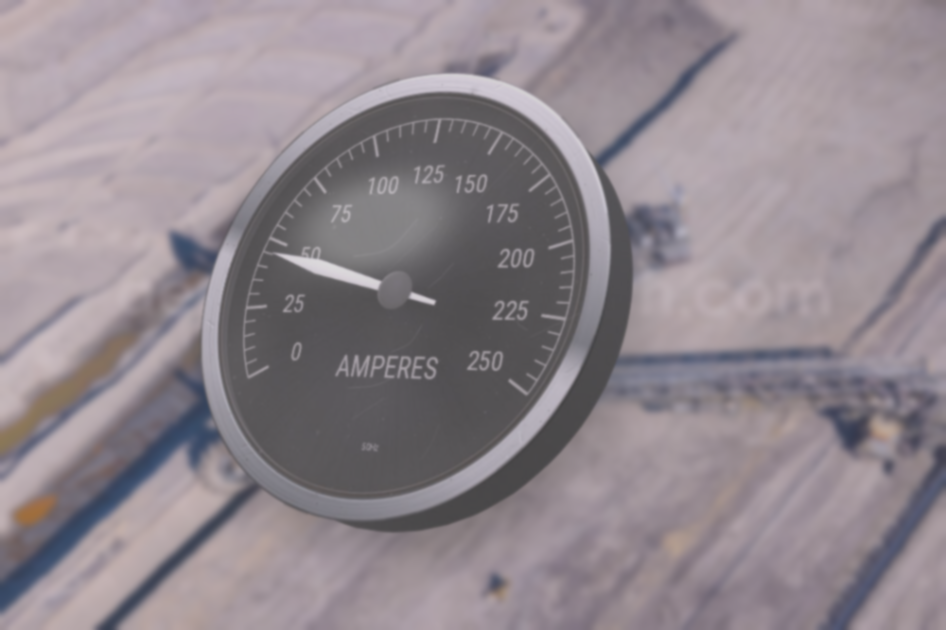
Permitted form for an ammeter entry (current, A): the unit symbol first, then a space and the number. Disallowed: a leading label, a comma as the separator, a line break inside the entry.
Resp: A 45
